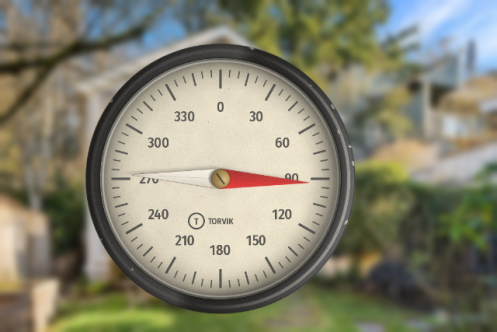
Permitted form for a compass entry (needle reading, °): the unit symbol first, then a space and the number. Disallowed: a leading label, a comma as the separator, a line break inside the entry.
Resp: ° 92.5
